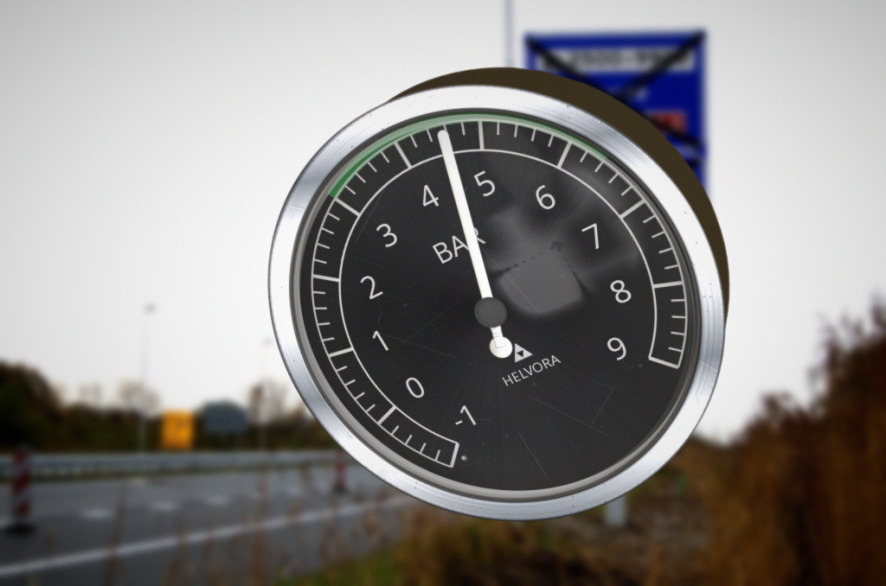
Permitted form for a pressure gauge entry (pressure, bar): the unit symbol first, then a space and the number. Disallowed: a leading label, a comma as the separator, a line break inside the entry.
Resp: bar 4.6
